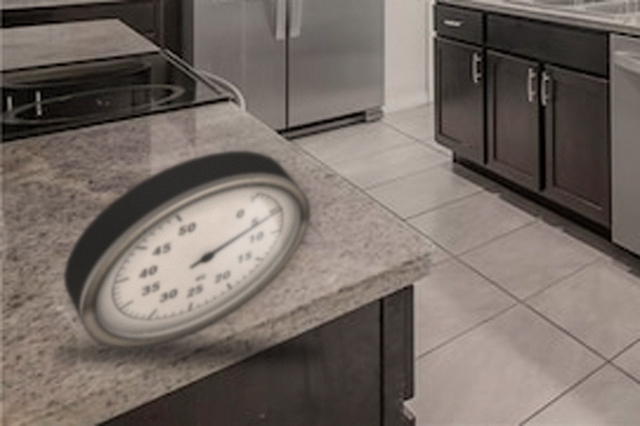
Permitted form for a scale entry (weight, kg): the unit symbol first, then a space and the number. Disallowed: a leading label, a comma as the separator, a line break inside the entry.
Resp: kg 5
